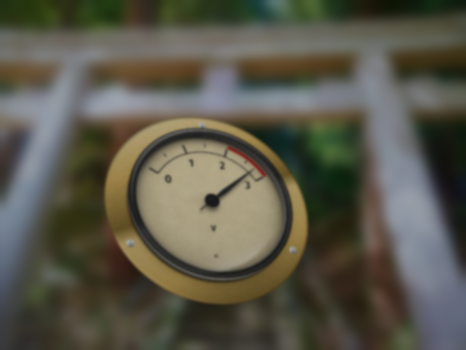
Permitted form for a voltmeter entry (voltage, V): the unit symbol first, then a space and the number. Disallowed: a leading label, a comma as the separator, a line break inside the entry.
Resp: V 2.75
